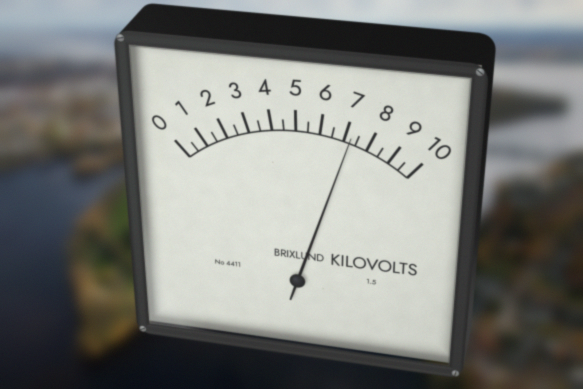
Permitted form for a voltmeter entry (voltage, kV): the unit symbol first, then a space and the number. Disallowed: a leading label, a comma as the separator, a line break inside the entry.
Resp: kV 7.25
